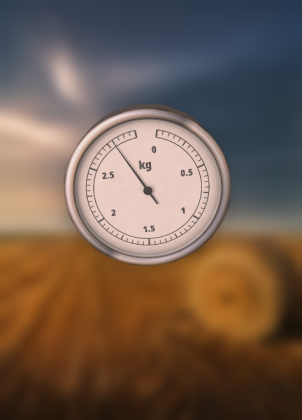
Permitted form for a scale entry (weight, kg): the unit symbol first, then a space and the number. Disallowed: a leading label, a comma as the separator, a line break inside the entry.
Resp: kg 2.8
